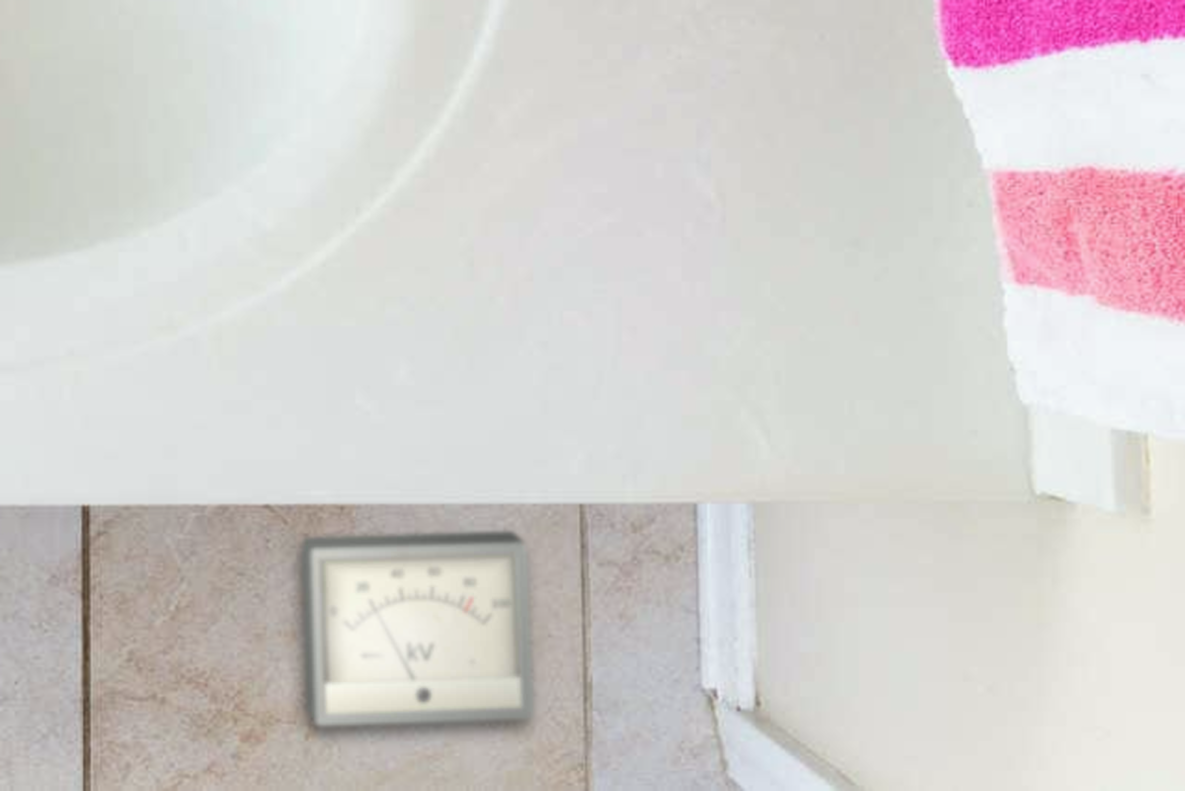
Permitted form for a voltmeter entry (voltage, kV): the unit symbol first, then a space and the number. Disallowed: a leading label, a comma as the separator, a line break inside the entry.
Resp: kV 20
